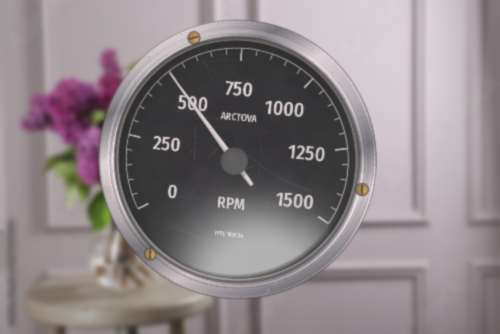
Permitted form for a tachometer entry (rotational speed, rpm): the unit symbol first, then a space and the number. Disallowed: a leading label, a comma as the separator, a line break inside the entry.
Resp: rpm 500
